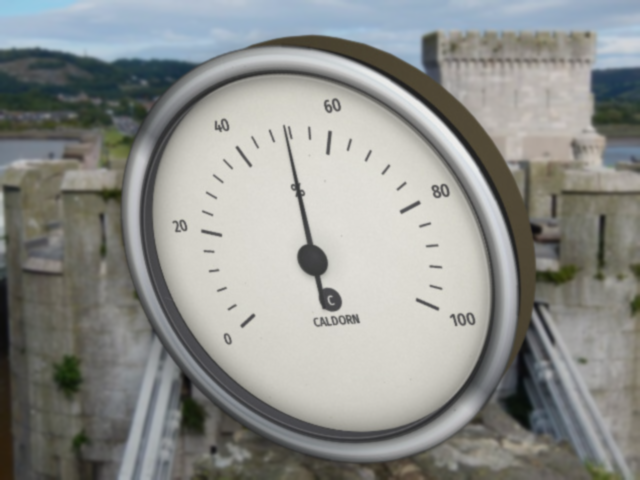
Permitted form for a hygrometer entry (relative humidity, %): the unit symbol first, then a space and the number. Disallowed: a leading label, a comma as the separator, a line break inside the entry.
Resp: % 52
